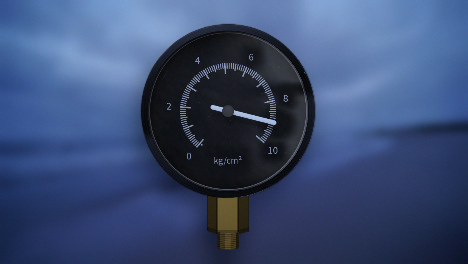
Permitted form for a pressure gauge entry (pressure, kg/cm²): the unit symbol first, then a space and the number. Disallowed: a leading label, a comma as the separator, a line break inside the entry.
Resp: kg/cm² 9
